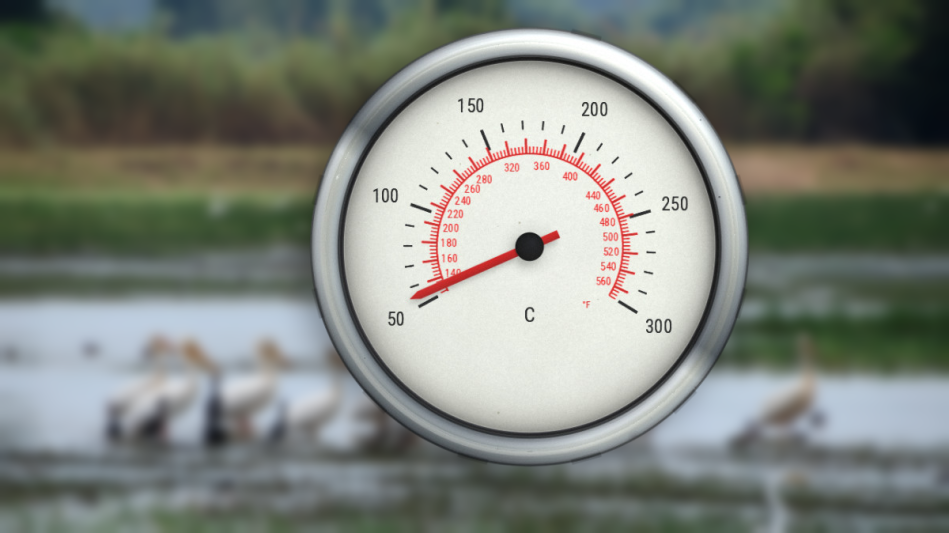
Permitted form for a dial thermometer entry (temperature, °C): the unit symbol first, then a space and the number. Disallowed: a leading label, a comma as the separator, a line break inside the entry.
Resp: °C 55
